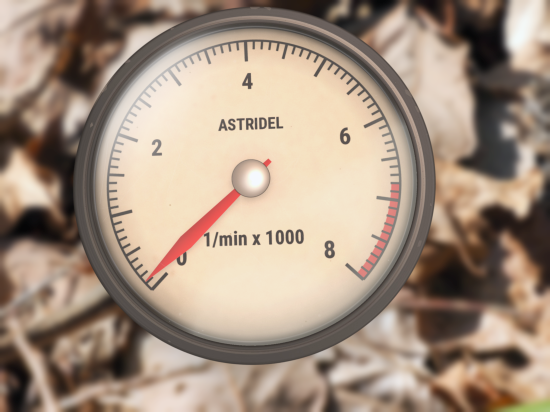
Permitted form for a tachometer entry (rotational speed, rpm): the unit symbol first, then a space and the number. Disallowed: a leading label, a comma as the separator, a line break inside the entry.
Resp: rpm 100
